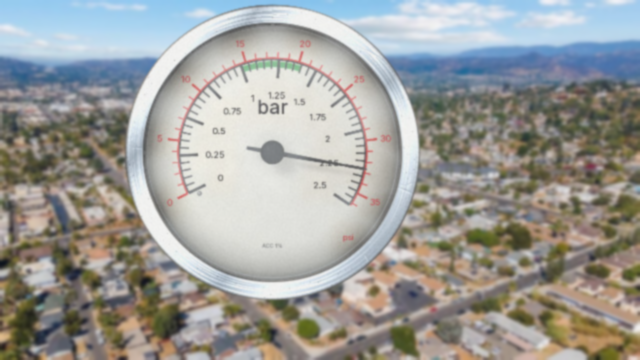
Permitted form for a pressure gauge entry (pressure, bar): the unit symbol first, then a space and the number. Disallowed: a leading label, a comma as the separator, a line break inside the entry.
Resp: bar 2.25
